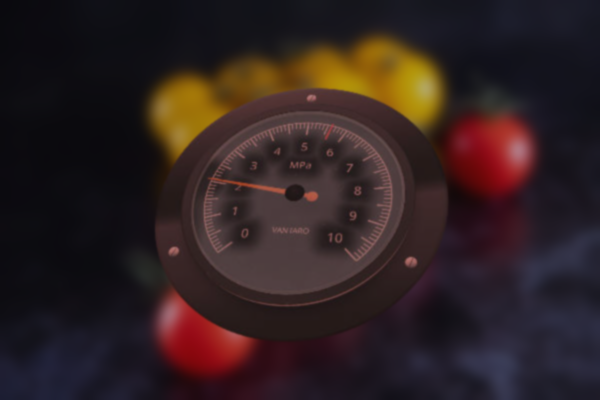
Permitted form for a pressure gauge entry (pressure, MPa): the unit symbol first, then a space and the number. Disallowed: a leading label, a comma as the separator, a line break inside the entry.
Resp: MPa 2
